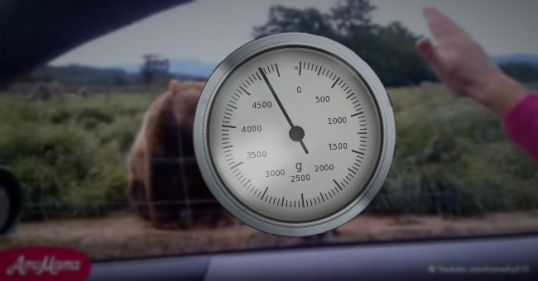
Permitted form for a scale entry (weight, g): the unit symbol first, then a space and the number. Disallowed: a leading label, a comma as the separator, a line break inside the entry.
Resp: g 4800
